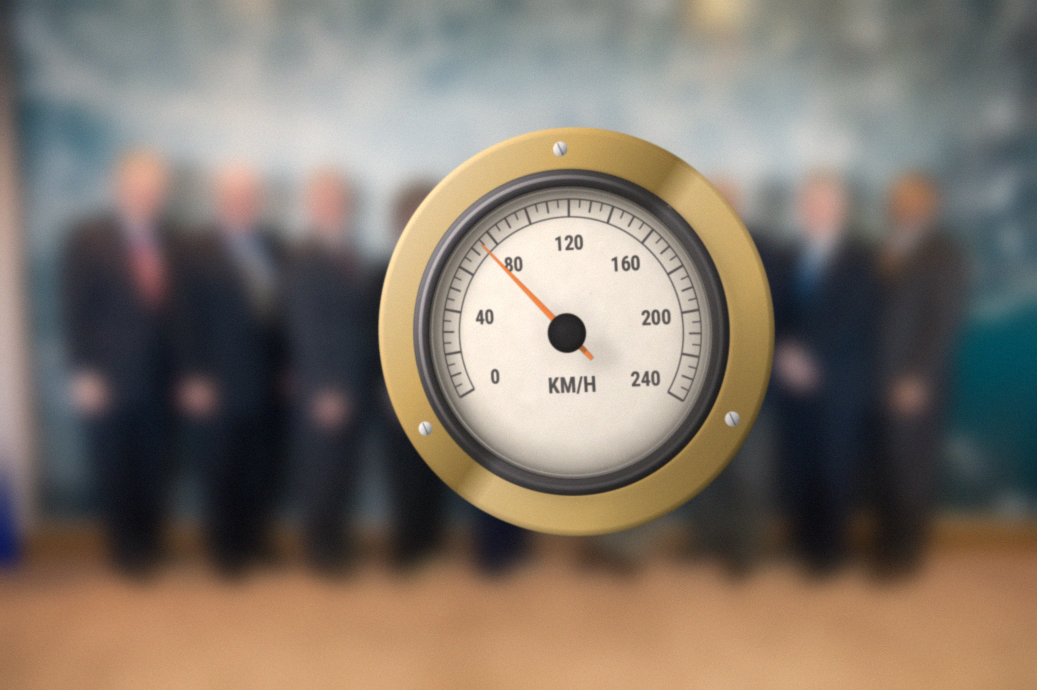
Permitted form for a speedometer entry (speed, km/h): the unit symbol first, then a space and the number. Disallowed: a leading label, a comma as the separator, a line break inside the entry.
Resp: km/h 75
